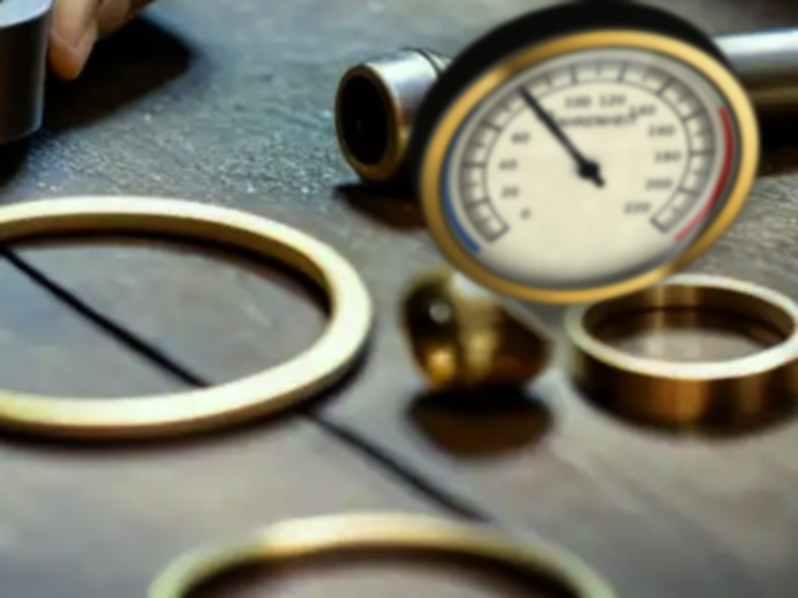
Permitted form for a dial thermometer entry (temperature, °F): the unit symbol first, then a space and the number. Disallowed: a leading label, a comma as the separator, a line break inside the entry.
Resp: °F 80
